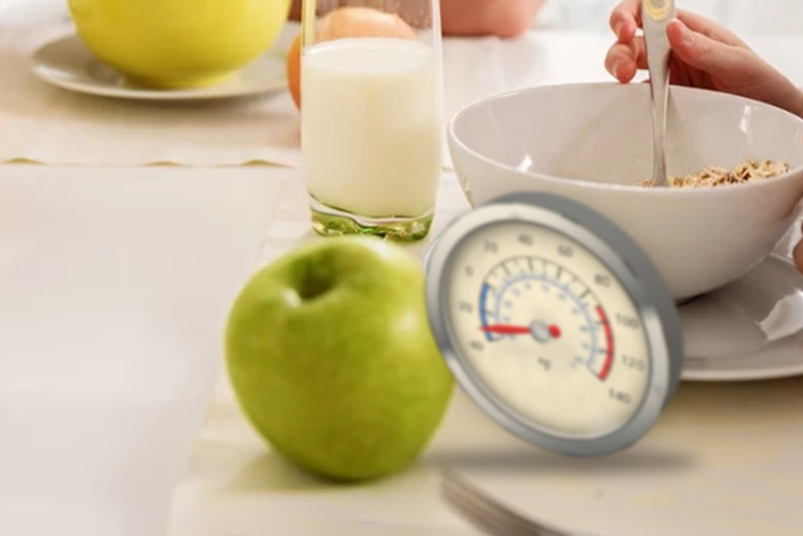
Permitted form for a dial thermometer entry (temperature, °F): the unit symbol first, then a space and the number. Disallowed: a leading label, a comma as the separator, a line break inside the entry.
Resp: °F -30
